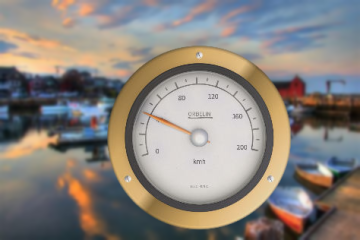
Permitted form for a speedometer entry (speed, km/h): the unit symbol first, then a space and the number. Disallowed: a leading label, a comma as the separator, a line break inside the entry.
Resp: km/h 40
